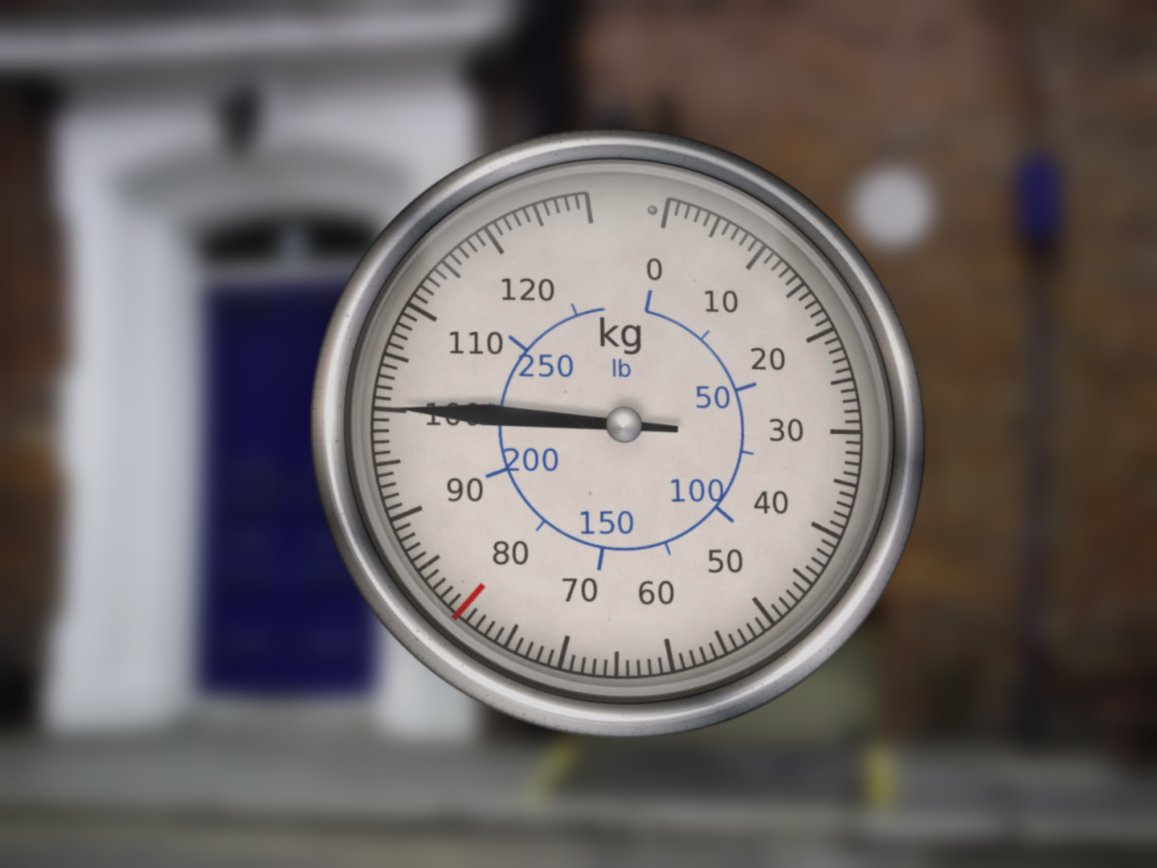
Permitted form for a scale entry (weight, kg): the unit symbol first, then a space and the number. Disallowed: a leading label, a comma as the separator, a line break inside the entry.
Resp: kg 100
